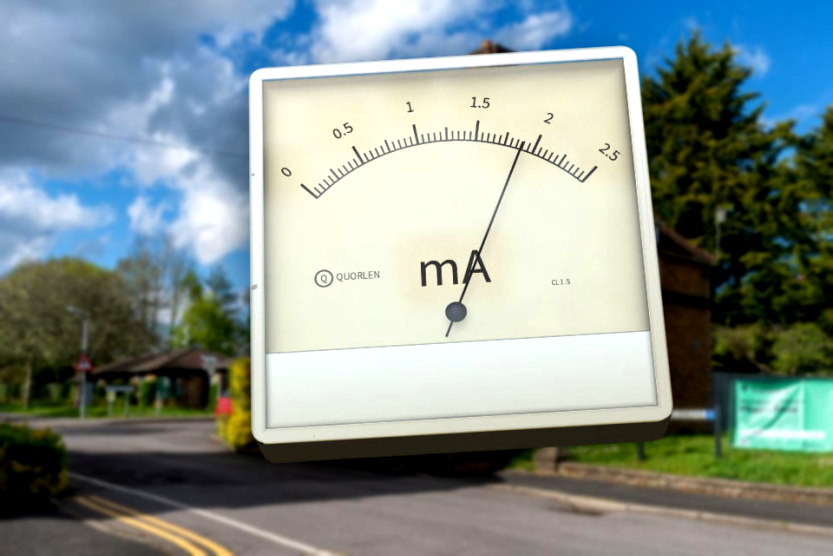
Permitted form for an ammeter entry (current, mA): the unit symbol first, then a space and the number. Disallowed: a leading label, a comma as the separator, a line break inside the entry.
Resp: mA 1.9
